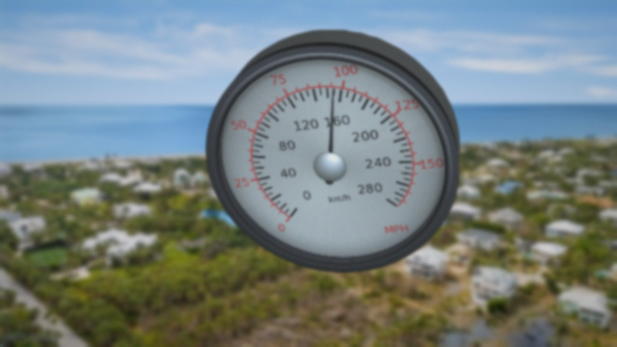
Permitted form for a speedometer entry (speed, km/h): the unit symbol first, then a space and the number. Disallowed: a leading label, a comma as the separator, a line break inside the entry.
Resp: km/h 155
